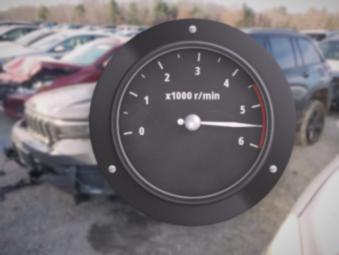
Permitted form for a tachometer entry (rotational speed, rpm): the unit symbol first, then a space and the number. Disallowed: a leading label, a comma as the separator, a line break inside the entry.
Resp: rpm 5500
